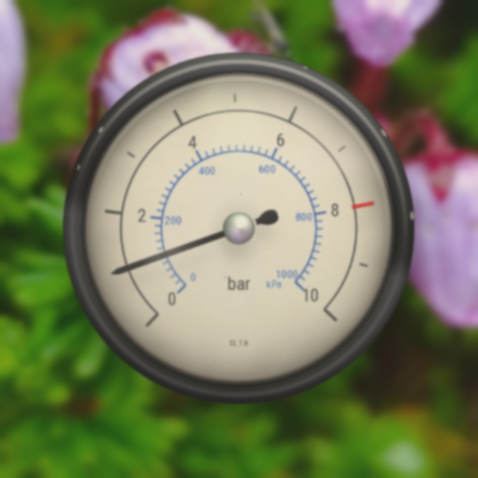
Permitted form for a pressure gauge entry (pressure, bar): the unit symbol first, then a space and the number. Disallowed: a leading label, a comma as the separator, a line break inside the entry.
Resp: bar 1
